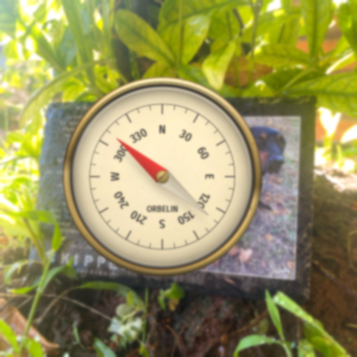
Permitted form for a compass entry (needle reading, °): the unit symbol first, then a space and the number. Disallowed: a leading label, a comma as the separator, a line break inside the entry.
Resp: ° 310
